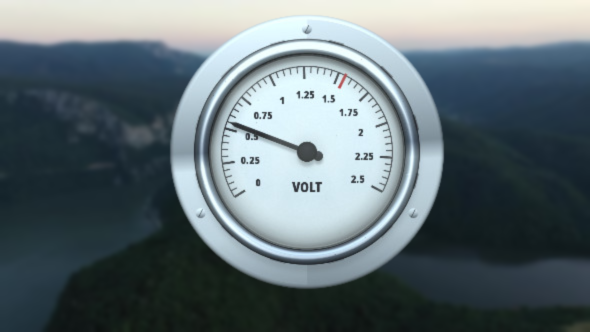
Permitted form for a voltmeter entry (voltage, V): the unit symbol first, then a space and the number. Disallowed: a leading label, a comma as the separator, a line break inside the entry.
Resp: V 0.55
